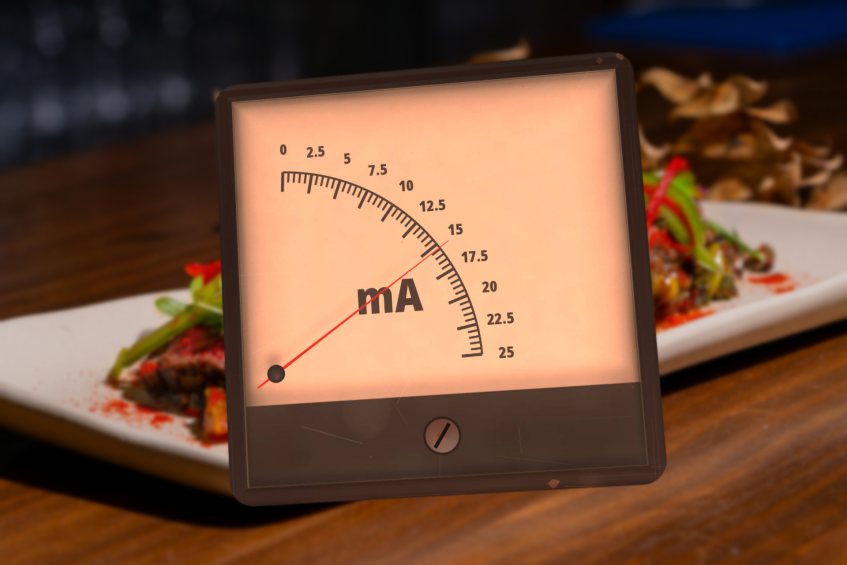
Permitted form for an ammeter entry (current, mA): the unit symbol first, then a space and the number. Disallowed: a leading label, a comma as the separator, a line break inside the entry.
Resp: mA 15.5
